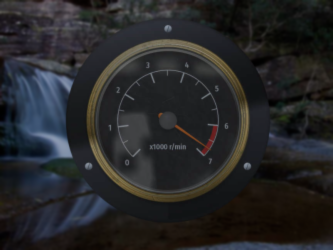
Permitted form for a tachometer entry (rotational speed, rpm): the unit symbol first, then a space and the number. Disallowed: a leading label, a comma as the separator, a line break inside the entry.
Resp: rpm 6750
